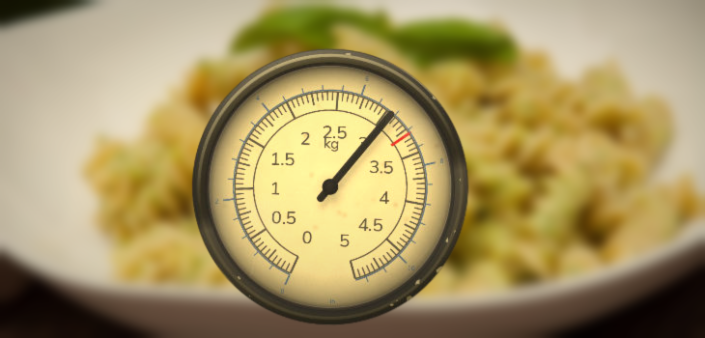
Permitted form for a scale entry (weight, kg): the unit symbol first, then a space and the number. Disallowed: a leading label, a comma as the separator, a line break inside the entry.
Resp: kg 3.05
